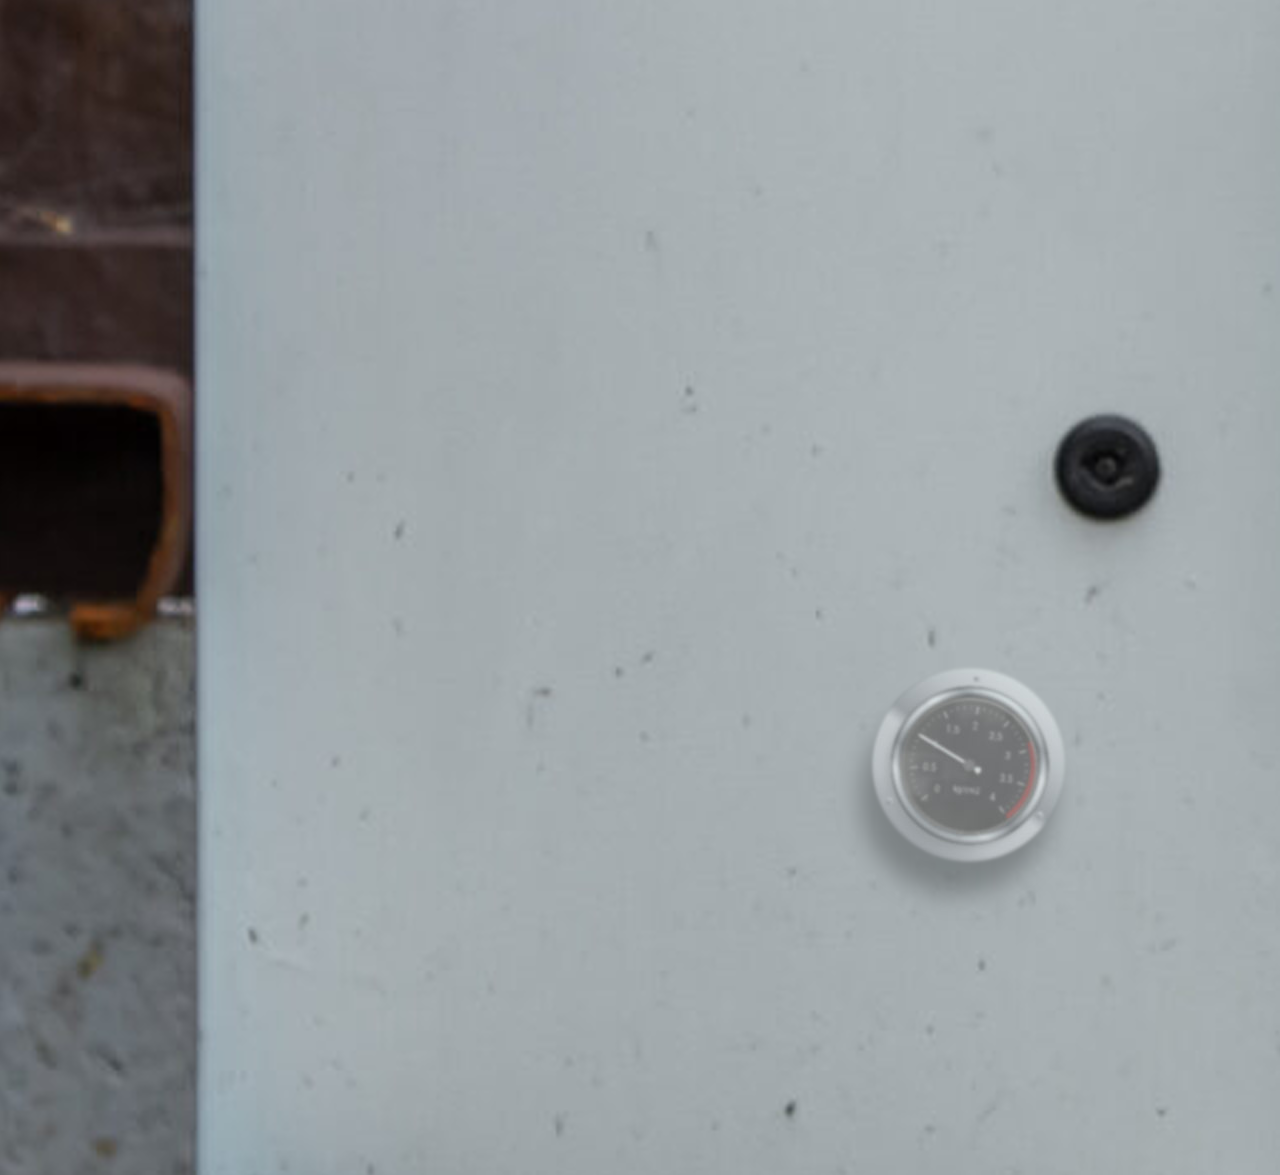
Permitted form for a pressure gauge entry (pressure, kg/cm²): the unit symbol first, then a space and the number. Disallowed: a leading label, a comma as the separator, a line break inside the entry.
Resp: kg/cm² 1
